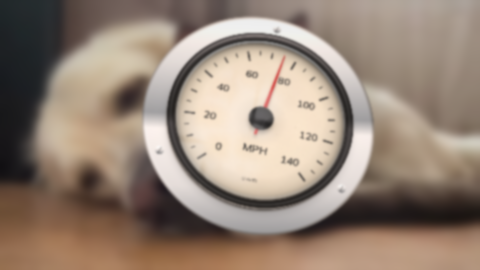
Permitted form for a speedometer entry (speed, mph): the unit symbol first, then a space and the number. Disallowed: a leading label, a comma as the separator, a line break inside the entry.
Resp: mph 75
